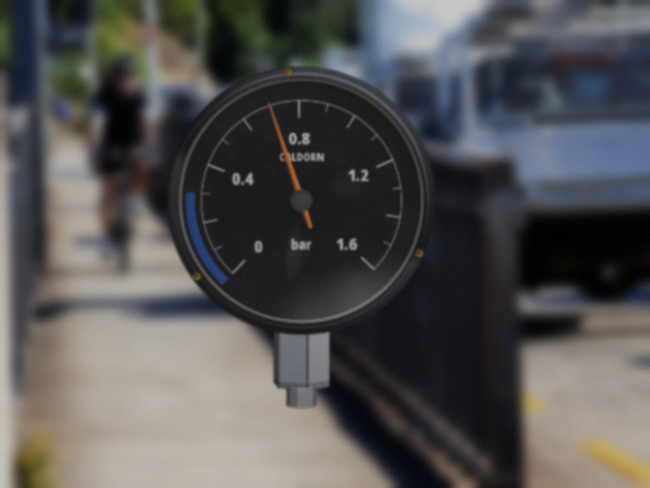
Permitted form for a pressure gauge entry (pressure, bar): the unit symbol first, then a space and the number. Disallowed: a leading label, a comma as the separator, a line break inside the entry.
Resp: bar 0.7
